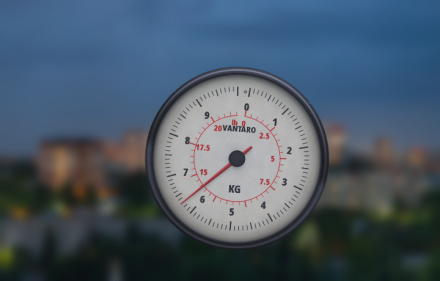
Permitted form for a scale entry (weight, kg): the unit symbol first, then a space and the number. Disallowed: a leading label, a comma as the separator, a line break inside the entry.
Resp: kg 6.3
